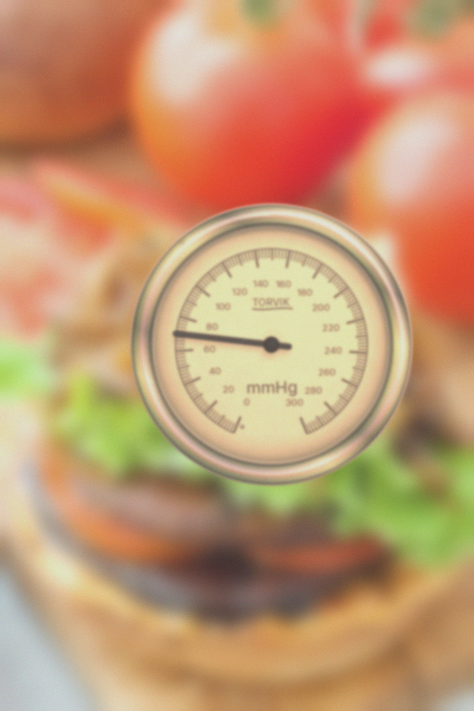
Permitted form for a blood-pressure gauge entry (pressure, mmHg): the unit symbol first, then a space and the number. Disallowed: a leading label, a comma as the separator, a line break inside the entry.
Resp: mmHg 70
